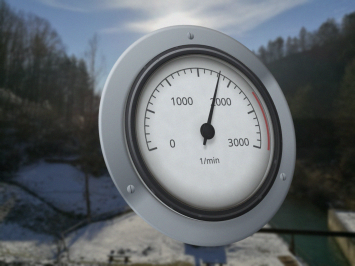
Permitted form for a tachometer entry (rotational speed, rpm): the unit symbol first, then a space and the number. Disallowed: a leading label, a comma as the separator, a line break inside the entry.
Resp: rpm 1800
